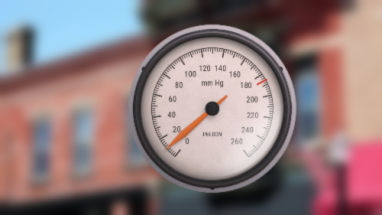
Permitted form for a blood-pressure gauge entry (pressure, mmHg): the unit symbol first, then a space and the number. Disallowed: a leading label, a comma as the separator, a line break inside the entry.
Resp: mmHg 10
